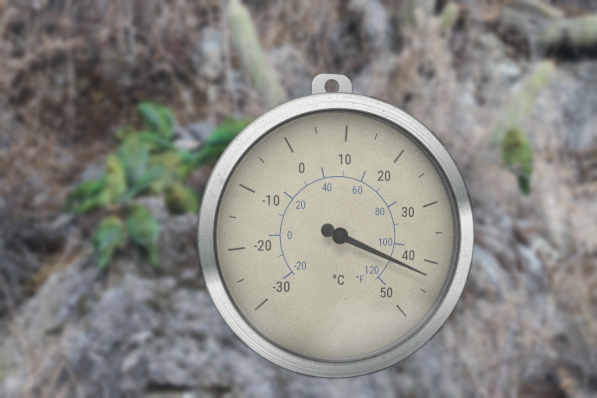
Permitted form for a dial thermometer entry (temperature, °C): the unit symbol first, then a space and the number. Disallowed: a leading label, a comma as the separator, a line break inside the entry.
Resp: °C 42.5
